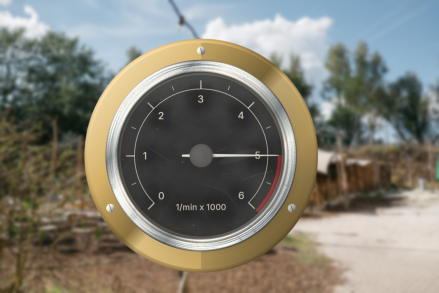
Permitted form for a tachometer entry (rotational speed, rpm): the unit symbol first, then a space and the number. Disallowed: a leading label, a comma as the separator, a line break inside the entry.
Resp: rpm 5000
